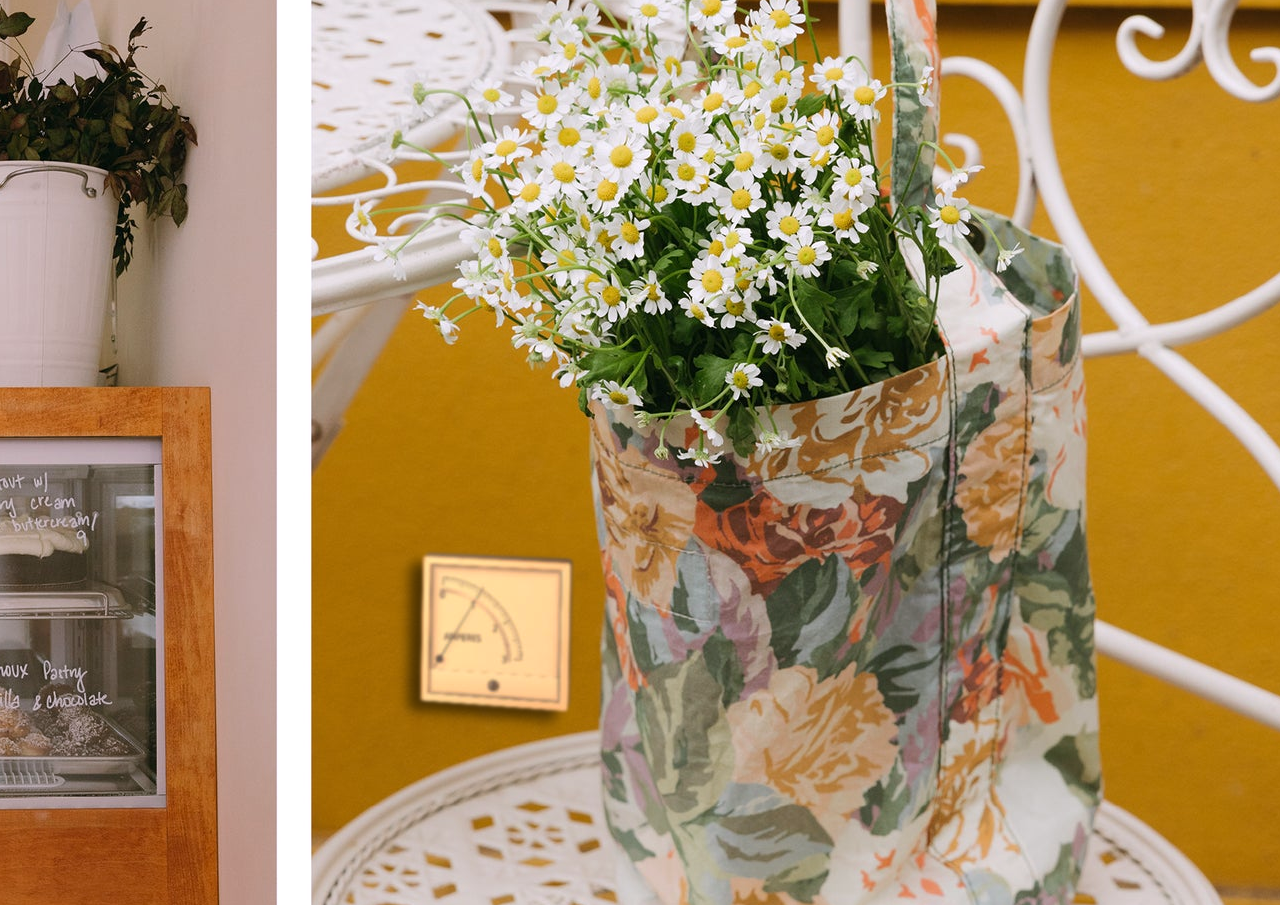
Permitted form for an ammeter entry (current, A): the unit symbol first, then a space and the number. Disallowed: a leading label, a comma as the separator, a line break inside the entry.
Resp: A 1
